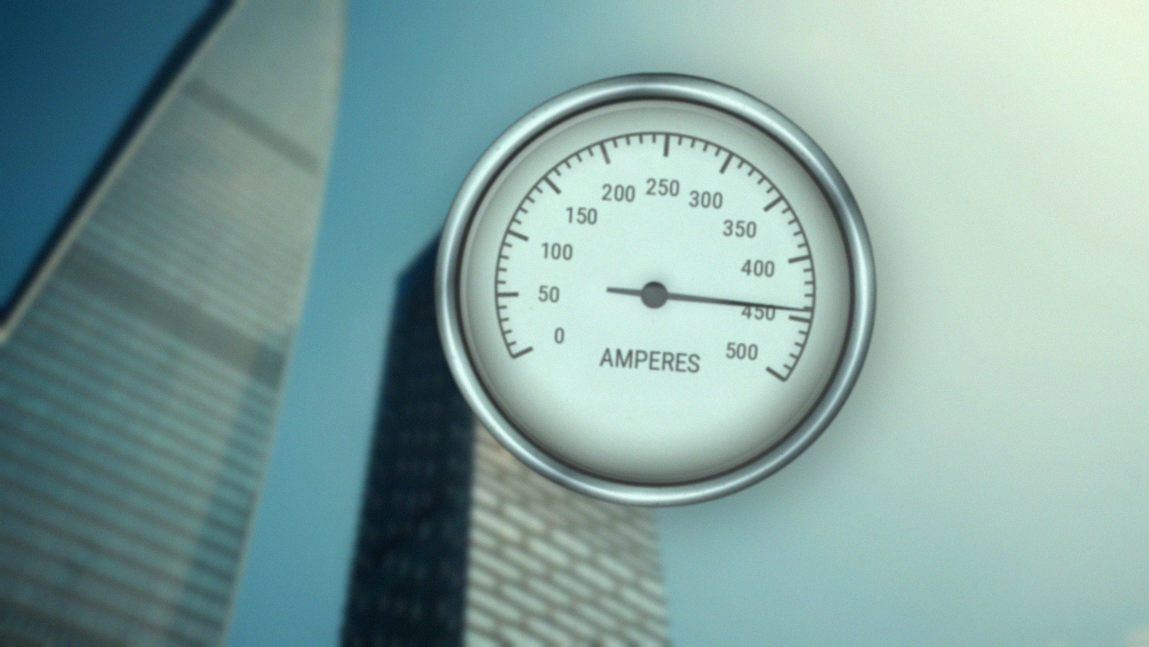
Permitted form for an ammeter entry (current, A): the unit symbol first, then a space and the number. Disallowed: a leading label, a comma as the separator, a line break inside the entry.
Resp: A 440
